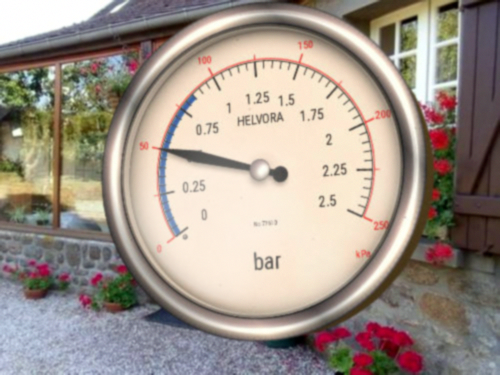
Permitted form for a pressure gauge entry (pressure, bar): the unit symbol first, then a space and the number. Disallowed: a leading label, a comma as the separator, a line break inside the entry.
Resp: bar 0.5
